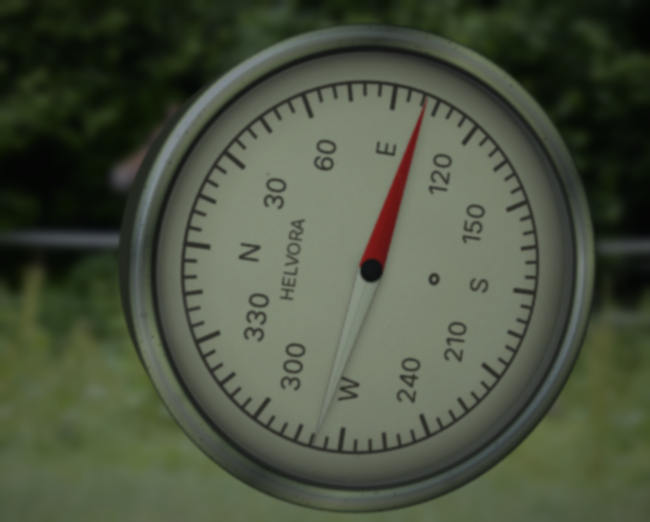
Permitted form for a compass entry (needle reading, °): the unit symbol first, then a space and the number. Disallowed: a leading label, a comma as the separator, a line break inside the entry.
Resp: ° 100
